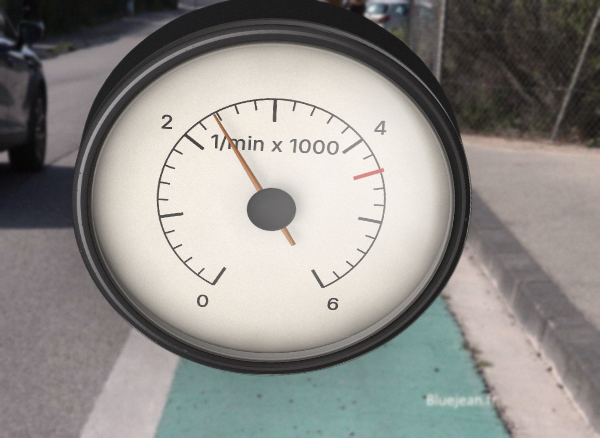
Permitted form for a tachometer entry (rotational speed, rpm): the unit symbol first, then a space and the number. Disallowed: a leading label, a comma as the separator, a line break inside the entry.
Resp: rpm 2400
